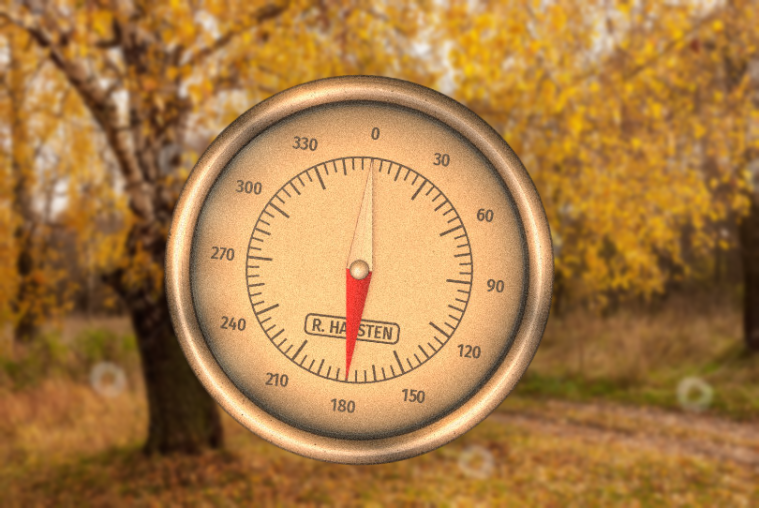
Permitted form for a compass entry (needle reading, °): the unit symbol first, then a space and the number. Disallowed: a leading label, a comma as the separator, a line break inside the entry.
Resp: ° 180
